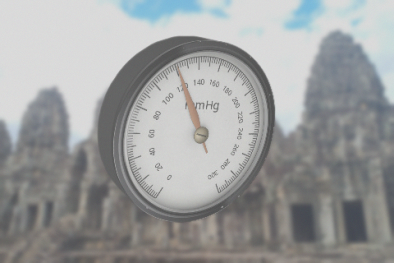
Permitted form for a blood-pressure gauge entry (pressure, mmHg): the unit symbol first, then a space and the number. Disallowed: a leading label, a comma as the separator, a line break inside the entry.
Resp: mmHg 120
